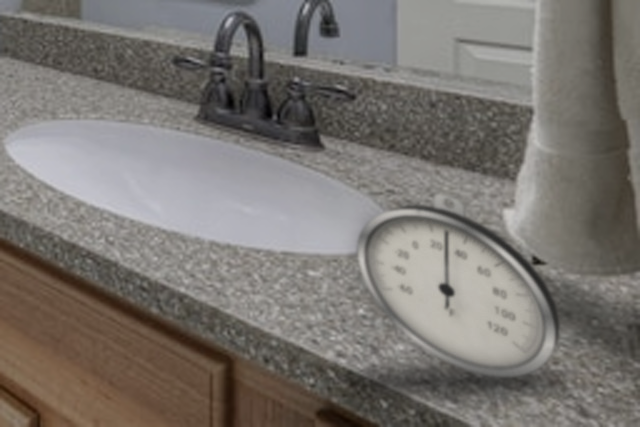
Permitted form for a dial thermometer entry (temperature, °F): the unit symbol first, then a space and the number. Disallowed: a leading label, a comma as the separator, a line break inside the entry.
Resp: °F 30
